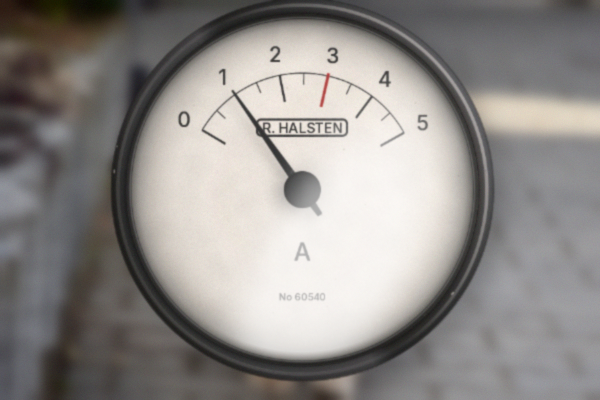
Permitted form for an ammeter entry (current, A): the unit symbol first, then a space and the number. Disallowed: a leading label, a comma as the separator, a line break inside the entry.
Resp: A 1
